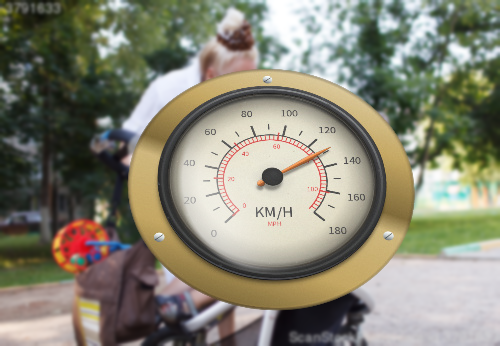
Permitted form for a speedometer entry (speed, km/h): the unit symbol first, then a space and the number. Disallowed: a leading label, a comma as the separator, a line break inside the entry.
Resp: km/h 130
